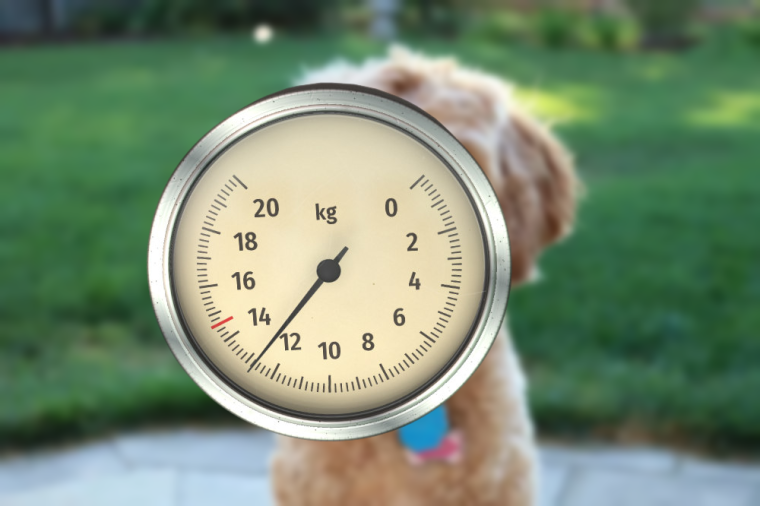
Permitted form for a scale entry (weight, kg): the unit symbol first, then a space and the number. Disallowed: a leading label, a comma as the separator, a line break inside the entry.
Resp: kg 12.8
